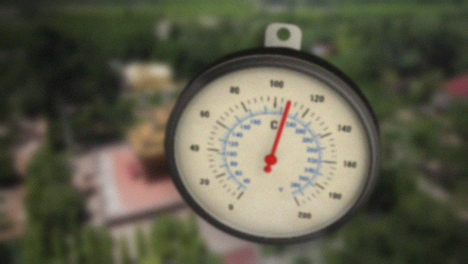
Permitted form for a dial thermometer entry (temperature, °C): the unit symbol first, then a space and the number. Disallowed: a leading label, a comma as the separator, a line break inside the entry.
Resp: °C 108
